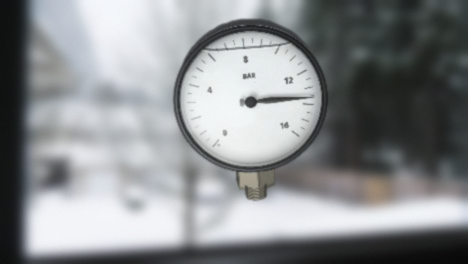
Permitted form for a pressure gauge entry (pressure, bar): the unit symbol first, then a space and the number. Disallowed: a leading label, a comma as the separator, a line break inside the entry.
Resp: bar 13.5
